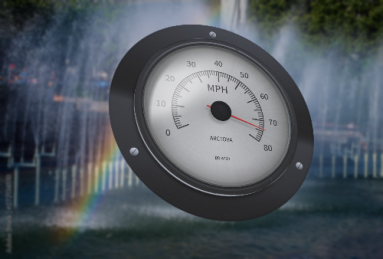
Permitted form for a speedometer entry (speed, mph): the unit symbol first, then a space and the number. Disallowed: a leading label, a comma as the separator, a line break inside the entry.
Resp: mph 75
